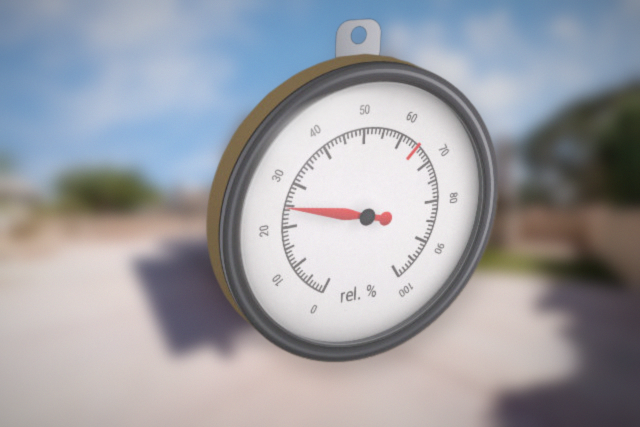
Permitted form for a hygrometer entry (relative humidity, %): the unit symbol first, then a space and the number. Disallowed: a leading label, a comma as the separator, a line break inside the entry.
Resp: % 25
